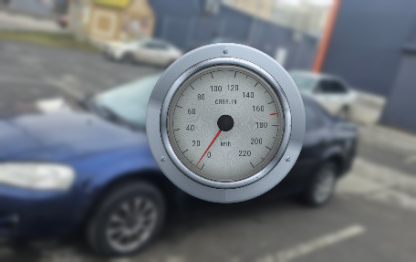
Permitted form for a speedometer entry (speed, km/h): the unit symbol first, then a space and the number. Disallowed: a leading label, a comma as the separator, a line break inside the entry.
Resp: km/h 5
